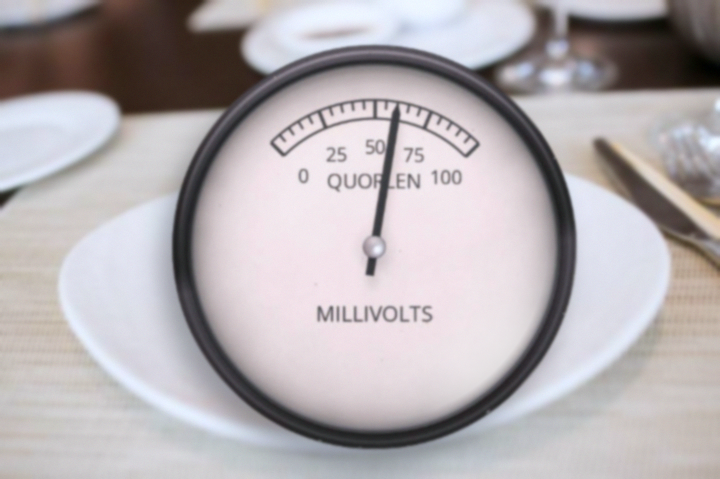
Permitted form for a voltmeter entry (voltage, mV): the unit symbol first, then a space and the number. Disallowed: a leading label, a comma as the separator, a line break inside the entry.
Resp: mV 60
